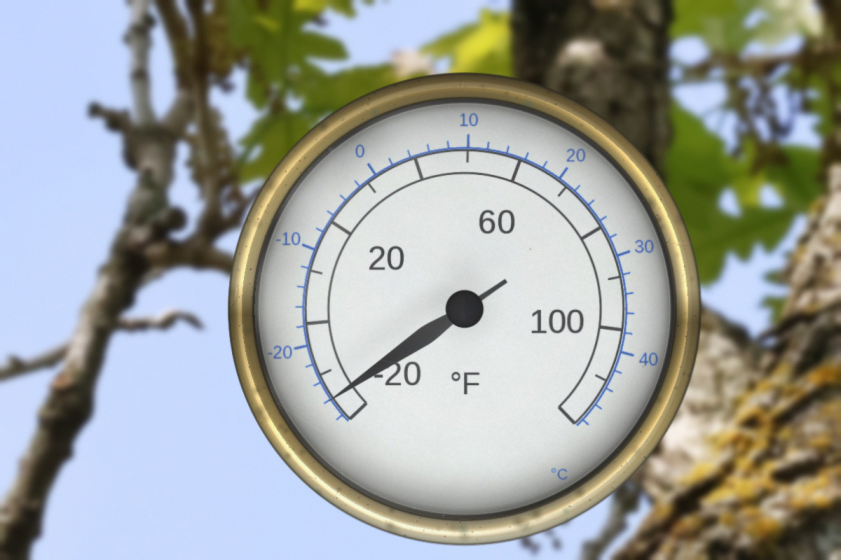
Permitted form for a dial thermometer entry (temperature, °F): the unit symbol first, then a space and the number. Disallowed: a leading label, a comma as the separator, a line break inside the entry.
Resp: °F -15
